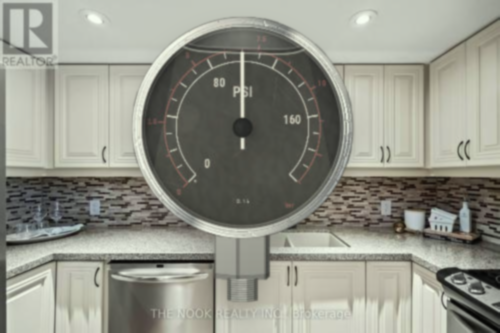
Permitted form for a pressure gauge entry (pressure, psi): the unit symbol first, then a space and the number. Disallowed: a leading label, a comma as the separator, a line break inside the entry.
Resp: psi 100
